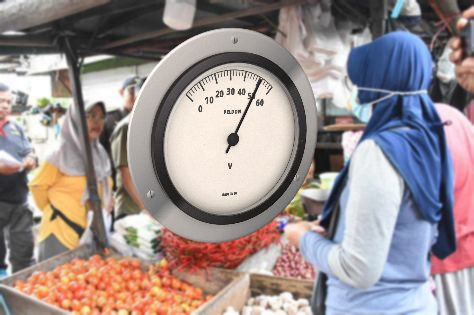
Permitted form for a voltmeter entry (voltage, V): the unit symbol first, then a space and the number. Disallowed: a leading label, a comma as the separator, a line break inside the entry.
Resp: V 50
